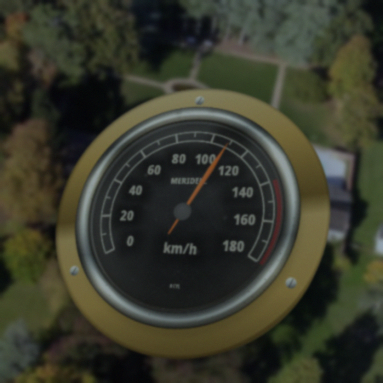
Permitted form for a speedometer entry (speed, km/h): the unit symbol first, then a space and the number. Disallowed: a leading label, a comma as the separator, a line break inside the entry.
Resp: km/h 110
